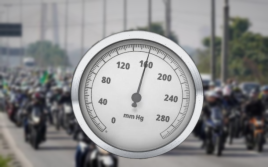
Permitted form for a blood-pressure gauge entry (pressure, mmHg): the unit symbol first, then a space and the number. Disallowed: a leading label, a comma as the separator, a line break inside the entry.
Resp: mmHg 160
